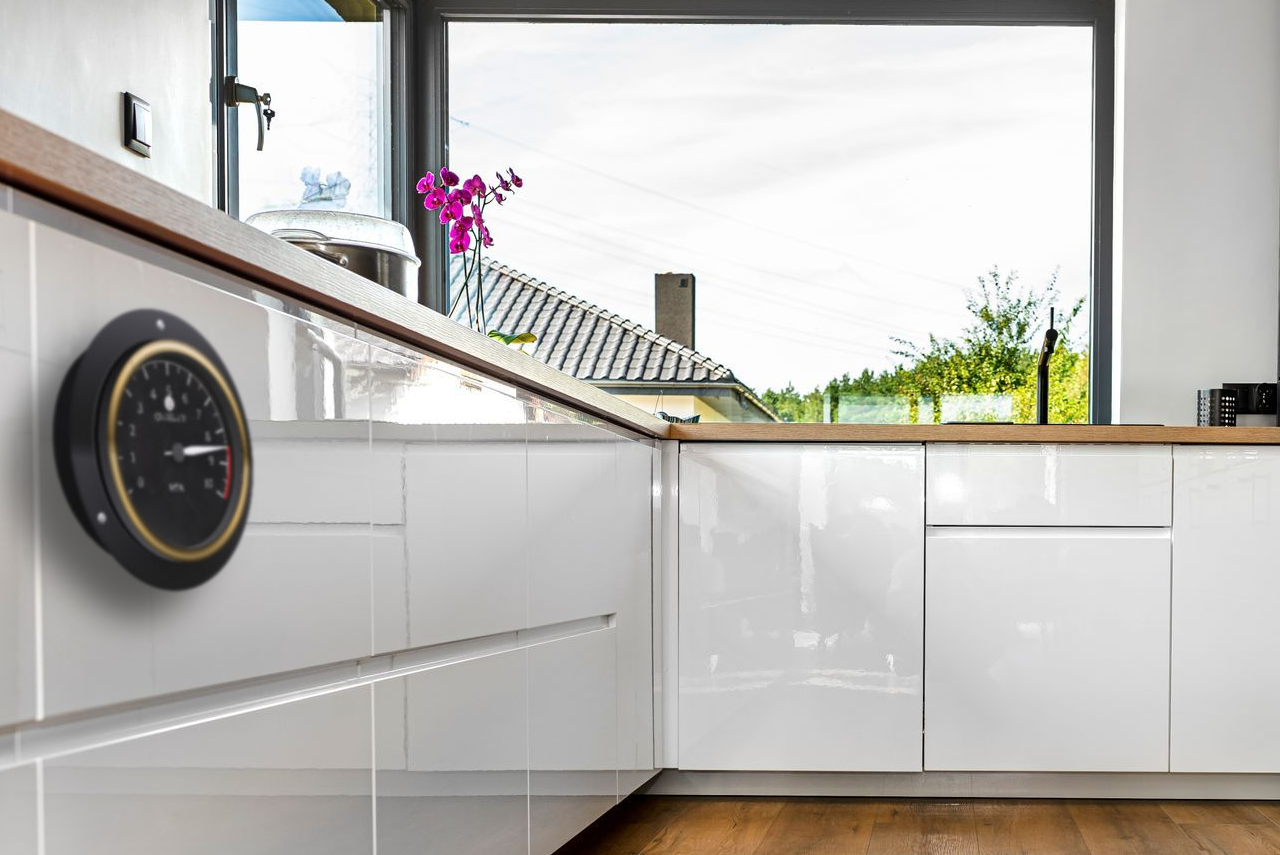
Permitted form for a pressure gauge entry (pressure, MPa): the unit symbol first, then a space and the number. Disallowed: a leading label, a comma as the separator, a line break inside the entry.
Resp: MPa 8.5
